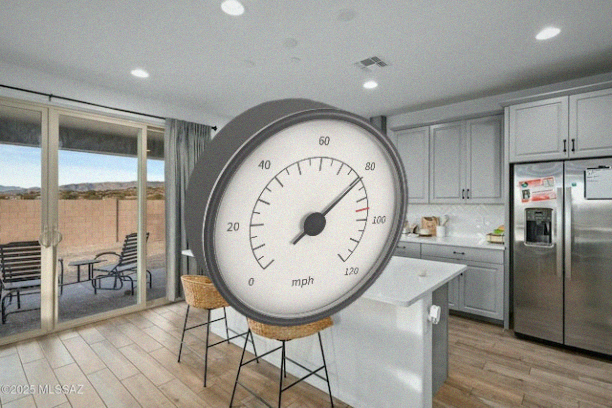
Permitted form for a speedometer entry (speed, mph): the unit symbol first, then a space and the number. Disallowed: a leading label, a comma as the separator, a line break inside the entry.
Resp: mph 80
